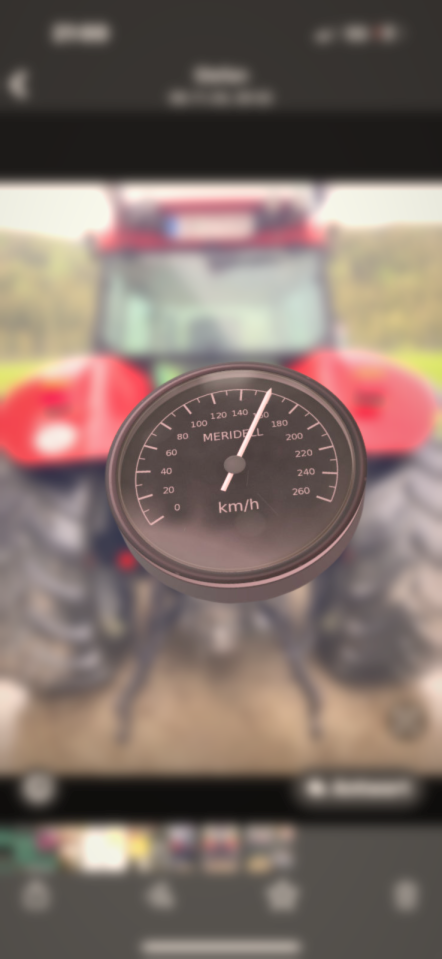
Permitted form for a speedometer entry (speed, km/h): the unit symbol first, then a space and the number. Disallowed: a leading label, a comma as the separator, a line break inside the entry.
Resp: km/h 160
